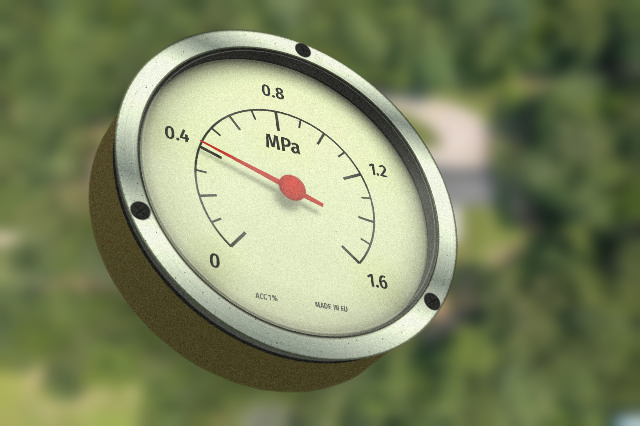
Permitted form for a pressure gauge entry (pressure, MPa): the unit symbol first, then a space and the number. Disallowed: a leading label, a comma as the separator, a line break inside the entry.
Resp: MPa 0.4
